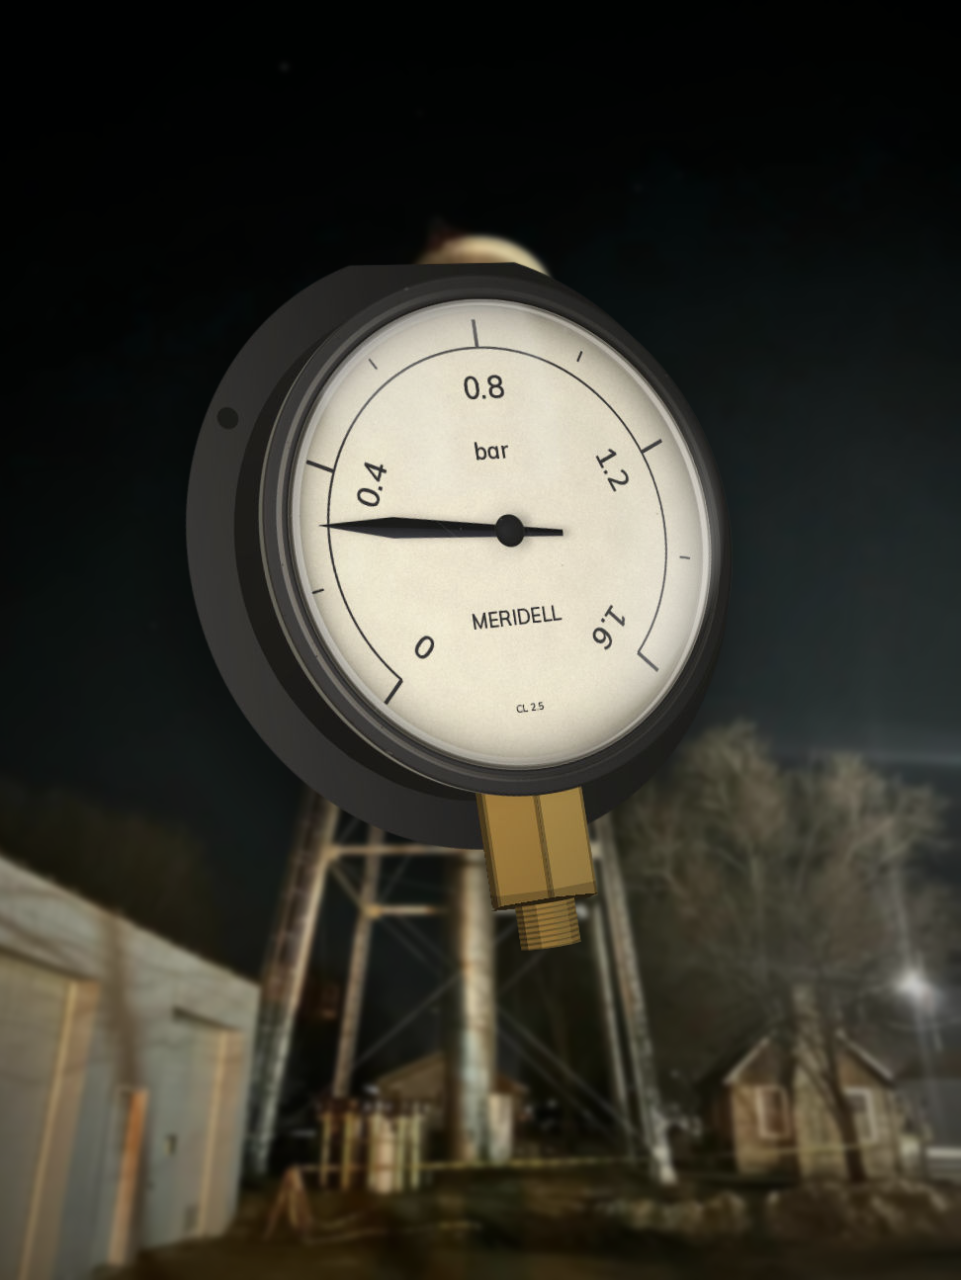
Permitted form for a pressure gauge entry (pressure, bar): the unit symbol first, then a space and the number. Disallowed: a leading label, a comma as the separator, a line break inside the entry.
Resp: bar 0.3
